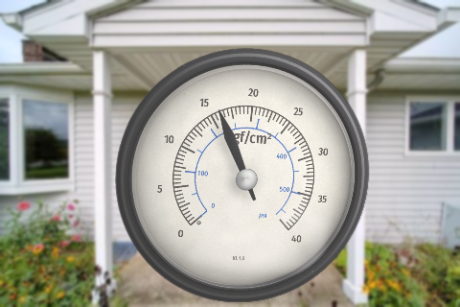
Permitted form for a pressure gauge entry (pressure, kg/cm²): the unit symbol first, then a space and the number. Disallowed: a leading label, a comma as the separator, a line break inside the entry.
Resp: kg/cm² 16
